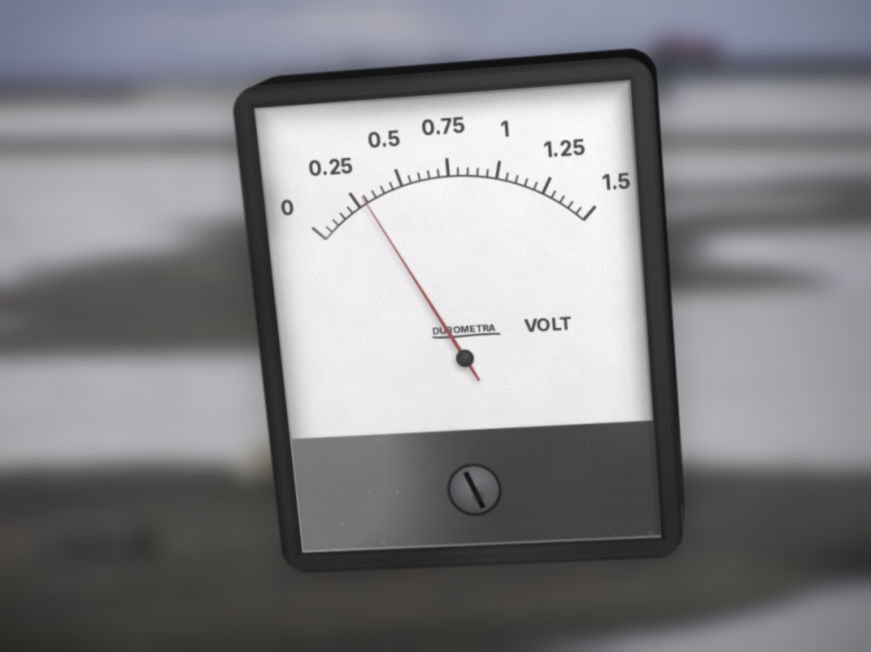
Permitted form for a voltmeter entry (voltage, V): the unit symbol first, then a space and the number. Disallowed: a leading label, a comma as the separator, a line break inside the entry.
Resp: V 0.3
